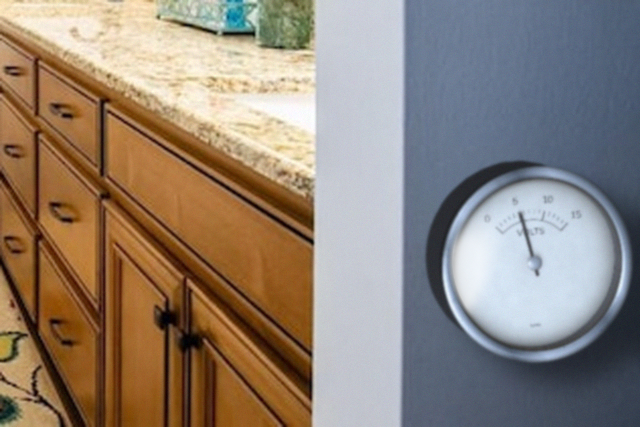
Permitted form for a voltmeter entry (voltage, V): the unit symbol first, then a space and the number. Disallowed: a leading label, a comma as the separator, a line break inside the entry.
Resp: V 5
